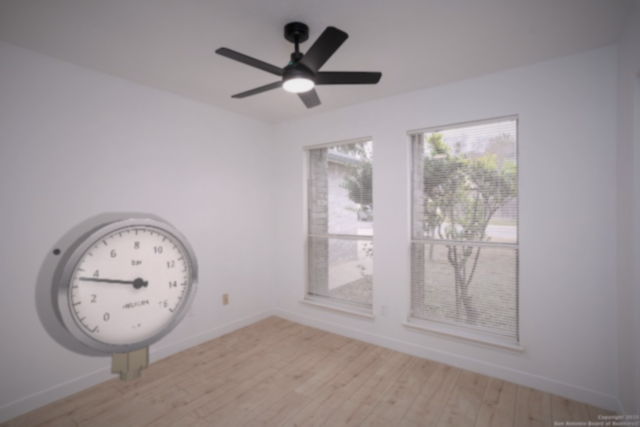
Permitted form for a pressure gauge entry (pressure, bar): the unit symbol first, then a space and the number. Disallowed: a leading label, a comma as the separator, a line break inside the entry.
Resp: bar 3.5
